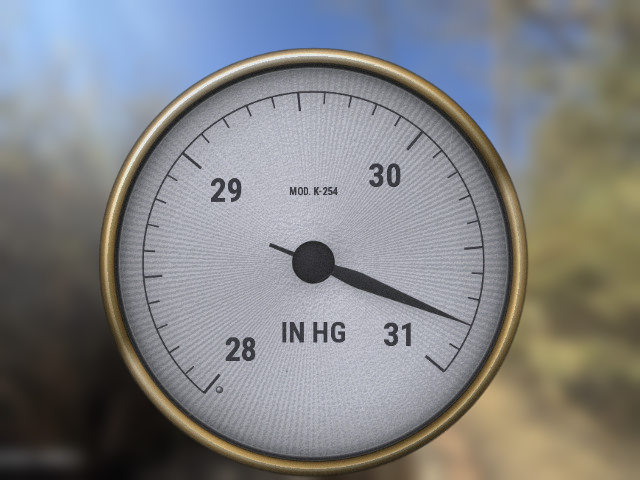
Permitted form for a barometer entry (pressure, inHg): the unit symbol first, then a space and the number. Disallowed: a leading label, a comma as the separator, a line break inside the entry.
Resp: inHg 30.8
